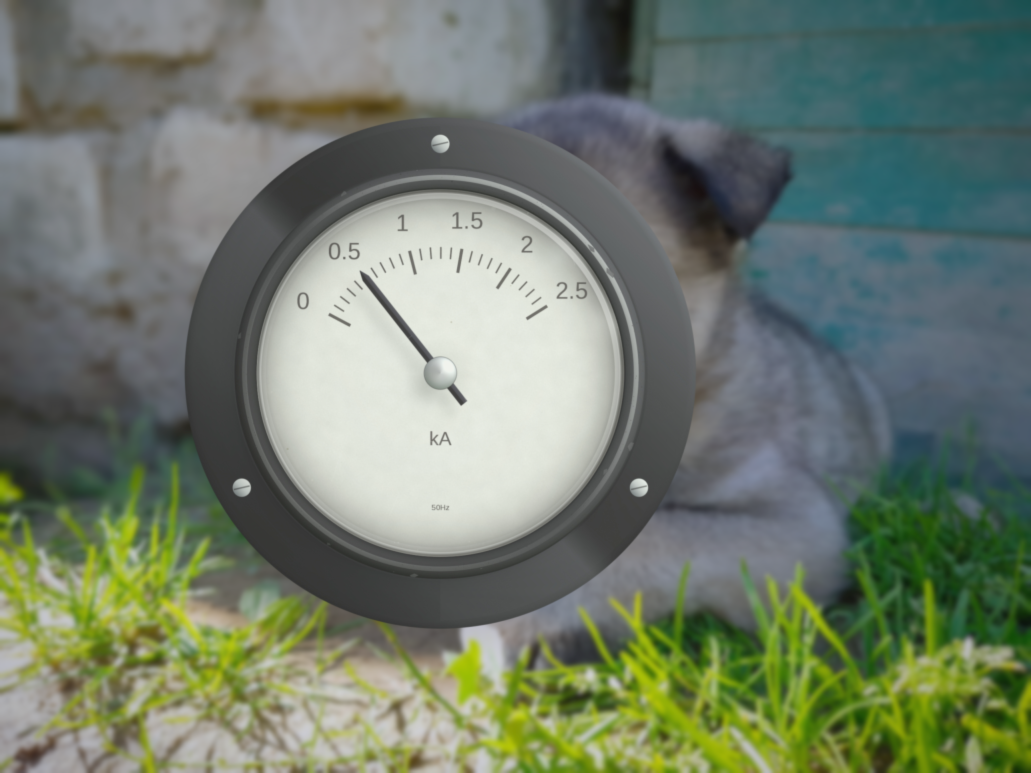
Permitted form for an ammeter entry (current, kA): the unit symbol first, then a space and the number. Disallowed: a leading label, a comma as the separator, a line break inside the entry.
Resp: kA 0.5
